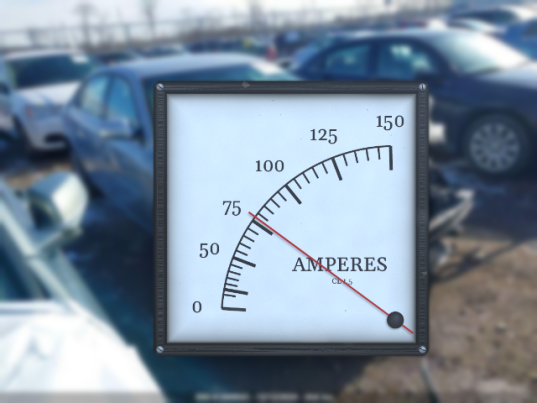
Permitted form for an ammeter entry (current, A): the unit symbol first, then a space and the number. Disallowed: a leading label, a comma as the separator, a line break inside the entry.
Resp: A 77.5
